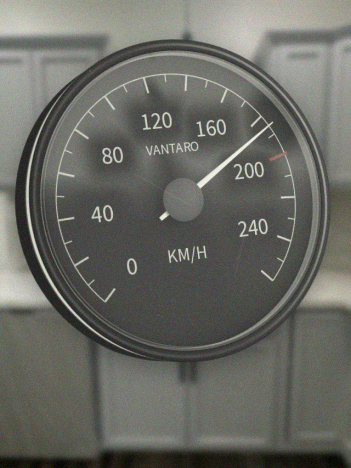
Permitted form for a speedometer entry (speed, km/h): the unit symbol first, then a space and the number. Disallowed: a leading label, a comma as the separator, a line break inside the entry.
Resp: km/h 185
